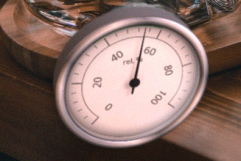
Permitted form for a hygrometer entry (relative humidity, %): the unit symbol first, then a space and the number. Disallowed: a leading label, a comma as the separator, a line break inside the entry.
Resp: % 54
